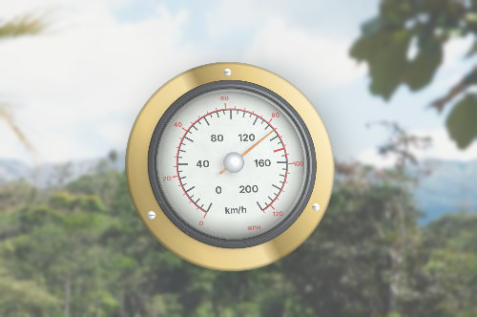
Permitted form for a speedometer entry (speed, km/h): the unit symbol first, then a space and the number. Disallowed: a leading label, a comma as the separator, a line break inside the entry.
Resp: km/h 135
